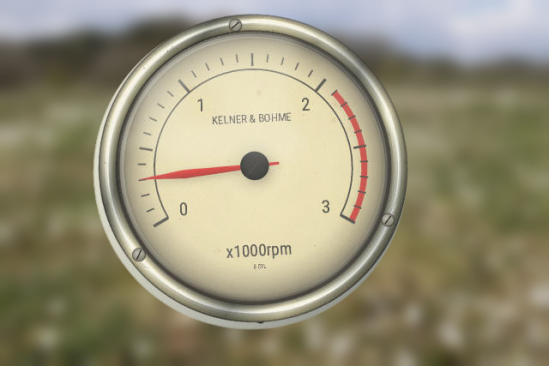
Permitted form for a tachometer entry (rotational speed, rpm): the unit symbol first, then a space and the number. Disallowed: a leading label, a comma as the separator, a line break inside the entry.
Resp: rpm 300
